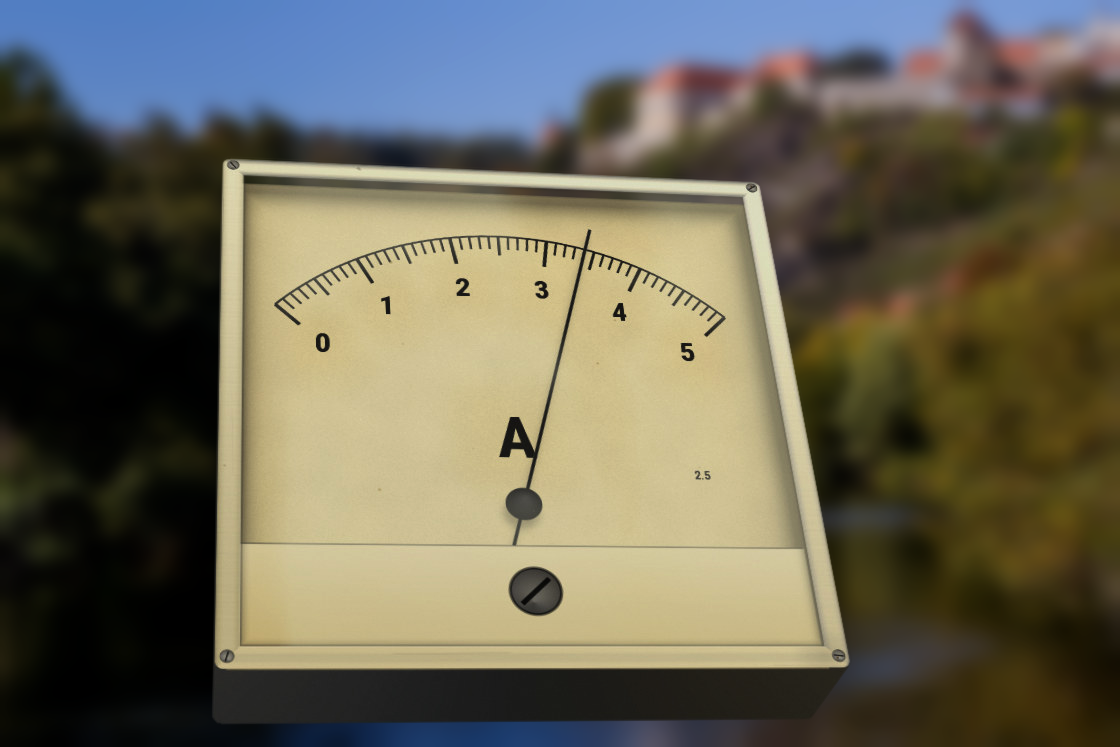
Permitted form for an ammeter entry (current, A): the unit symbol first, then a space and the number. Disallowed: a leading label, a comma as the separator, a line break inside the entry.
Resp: A 3.4
